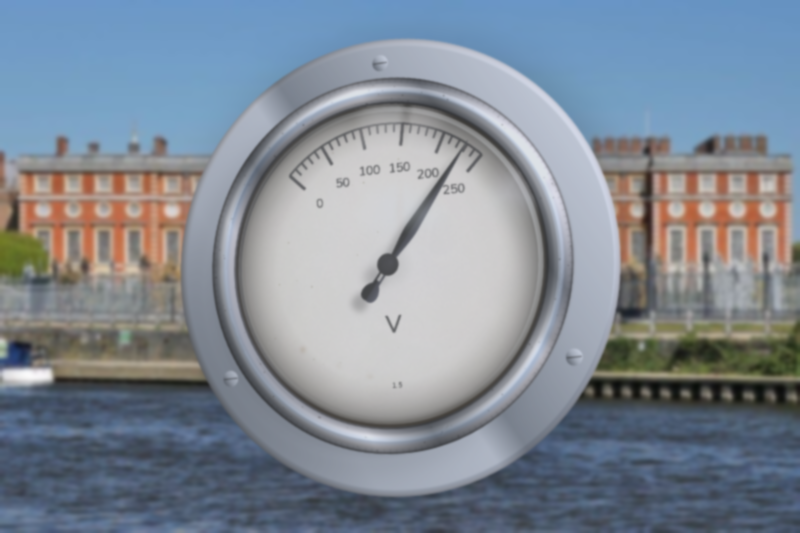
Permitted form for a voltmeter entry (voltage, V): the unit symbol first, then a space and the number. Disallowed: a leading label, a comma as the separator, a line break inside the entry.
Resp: V 230
